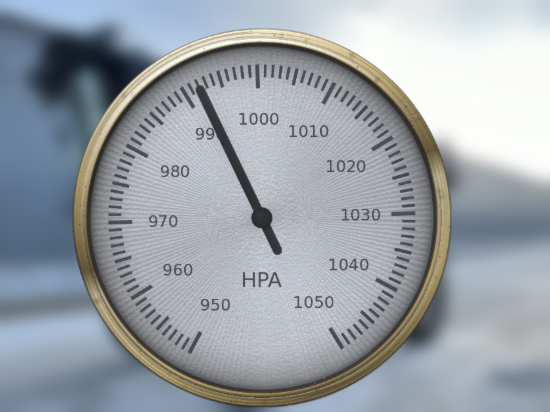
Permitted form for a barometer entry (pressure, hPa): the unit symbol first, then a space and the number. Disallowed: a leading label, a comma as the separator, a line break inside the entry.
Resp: hPa 992
